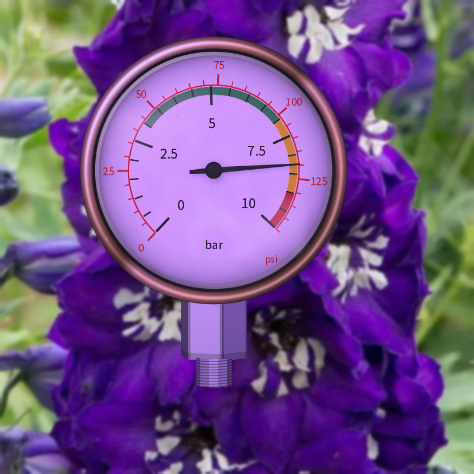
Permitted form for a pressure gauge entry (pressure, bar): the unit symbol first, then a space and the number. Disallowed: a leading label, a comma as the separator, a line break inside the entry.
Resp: bar 8.25
